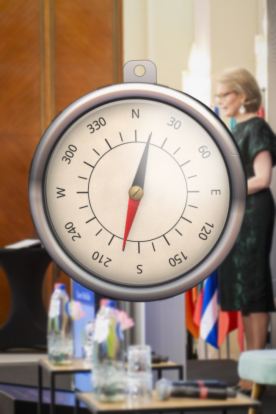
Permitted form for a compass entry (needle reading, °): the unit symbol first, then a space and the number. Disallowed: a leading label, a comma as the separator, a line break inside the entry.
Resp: ° 195
